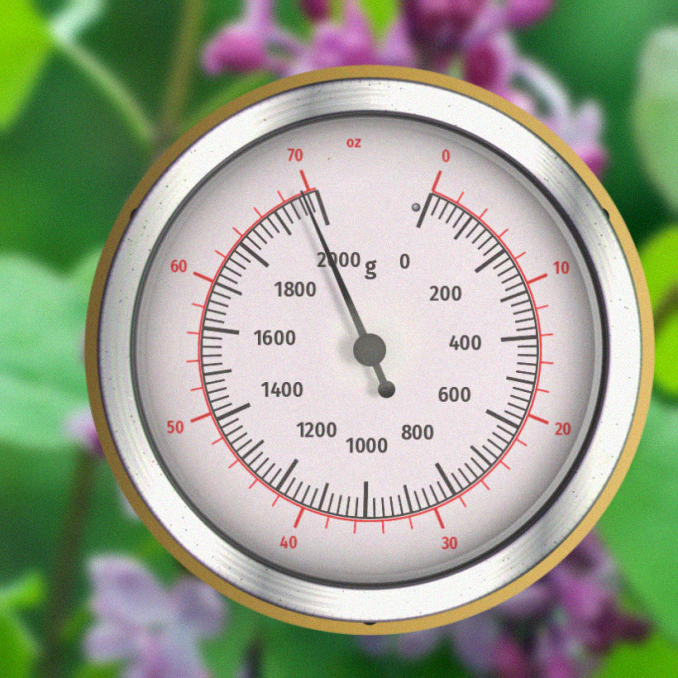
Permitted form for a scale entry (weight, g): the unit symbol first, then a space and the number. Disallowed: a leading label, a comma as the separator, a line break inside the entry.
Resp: g 1970
